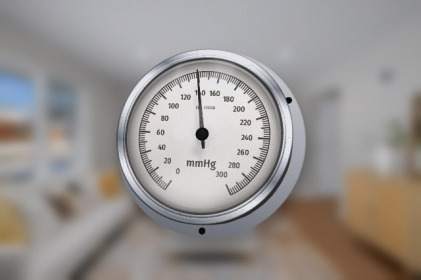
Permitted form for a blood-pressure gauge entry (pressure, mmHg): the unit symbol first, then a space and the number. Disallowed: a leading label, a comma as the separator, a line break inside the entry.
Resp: mmHg 140
